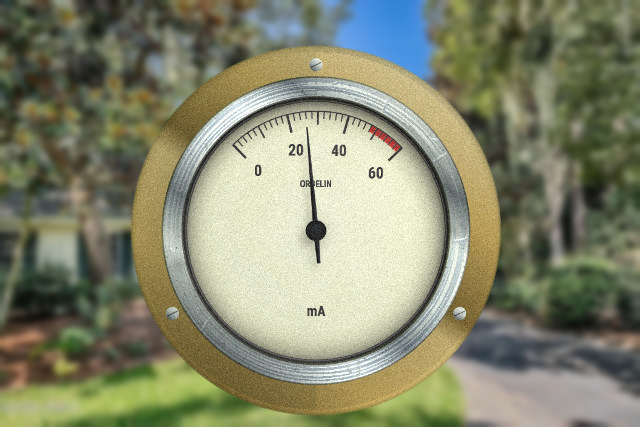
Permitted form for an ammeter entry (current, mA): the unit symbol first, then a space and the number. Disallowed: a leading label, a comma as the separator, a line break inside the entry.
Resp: mA 26
